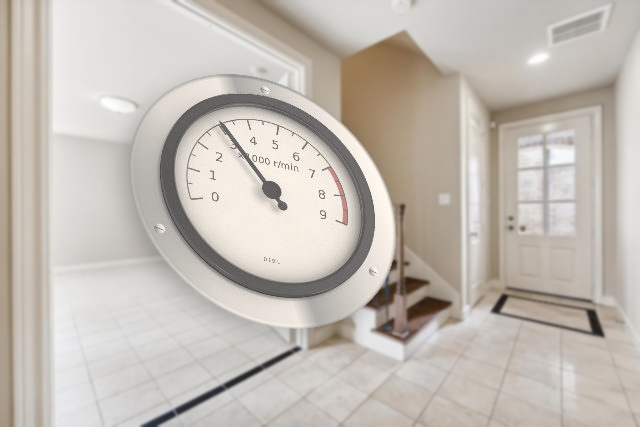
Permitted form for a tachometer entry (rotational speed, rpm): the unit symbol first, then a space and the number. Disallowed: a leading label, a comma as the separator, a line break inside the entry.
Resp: rpm 3000
